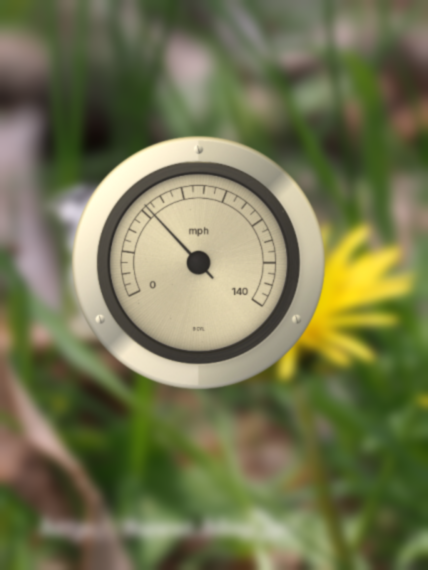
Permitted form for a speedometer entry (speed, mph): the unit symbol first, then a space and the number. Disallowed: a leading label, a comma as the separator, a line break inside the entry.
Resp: mph 42.5
